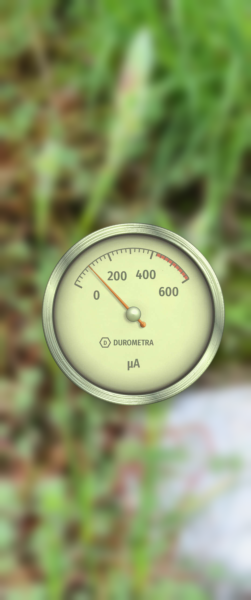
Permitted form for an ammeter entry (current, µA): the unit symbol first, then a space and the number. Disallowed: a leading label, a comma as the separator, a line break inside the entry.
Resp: µA 100
